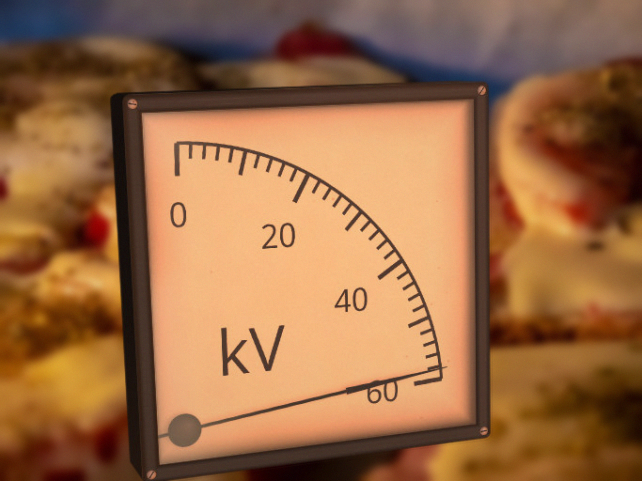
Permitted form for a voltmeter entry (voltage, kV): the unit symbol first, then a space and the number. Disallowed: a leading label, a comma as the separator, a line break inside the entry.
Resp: kV 58
